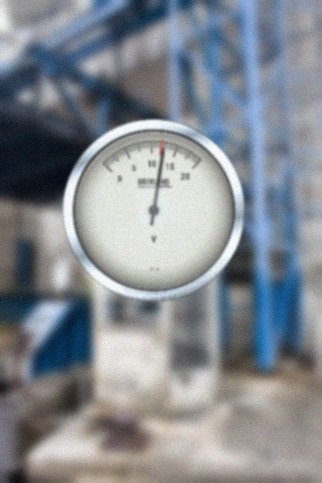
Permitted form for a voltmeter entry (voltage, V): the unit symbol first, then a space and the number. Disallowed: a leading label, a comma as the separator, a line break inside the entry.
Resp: V 12.5
